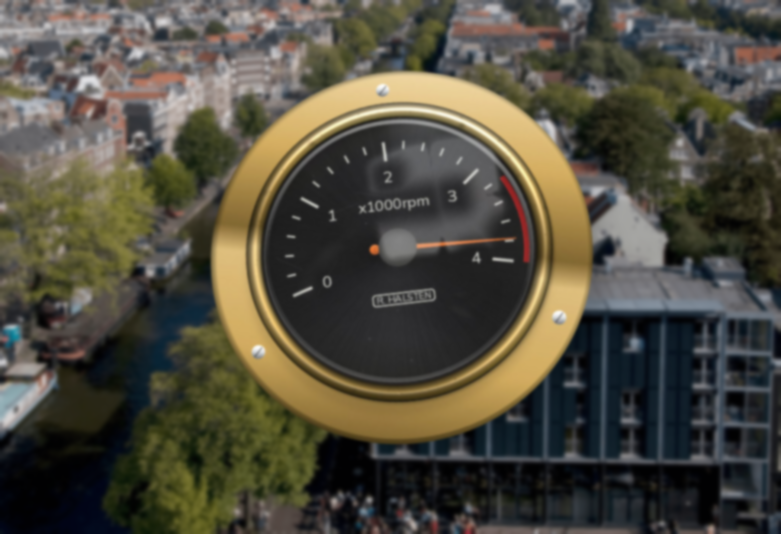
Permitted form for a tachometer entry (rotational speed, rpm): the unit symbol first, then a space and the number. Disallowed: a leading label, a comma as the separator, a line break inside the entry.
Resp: rpm 3800
